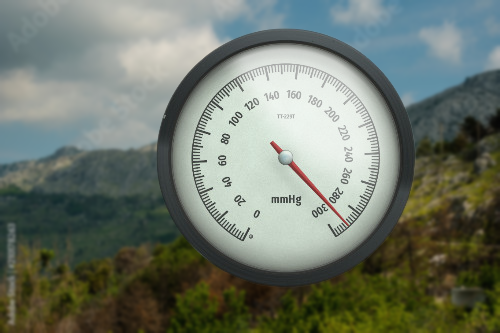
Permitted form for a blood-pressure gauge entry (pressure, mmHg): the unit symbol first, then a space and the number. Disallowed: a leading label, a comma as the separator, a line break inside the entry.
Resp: mmHg 290
